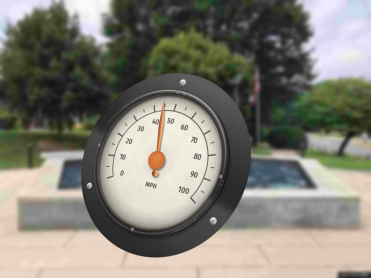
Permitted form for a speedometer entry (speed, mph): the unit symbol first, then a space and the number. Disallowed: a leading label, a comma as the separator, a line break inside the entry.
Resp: mph 45
